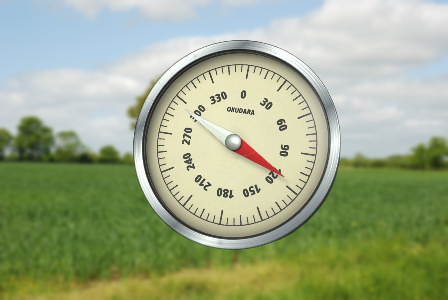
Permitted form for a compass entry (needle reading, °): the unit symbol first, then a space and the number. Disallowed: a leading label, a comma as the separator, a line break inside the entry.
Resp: ° 115
